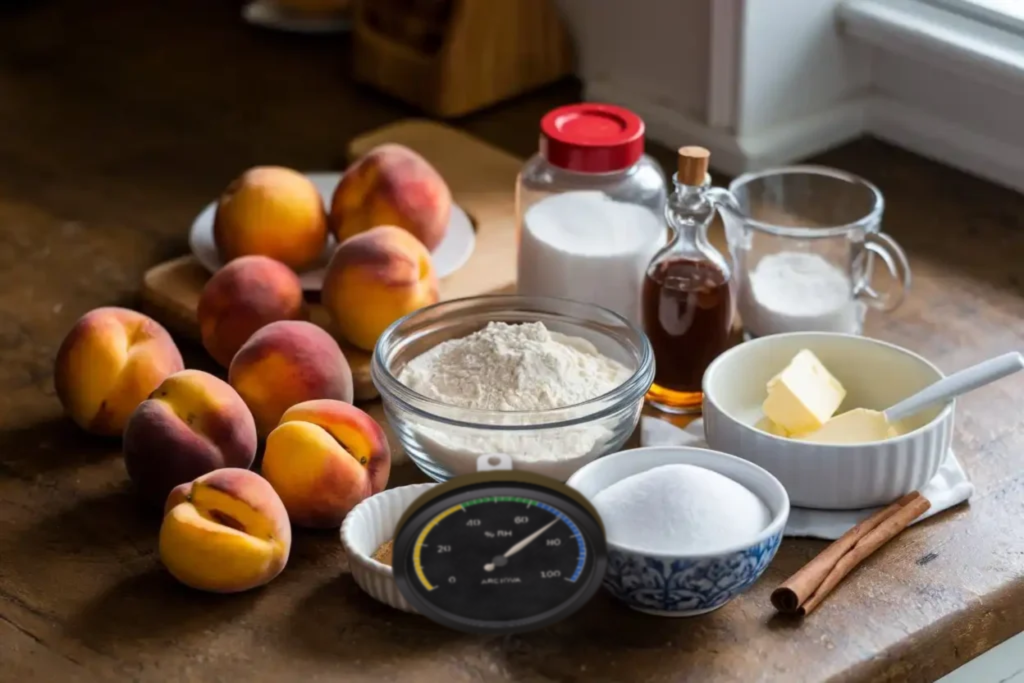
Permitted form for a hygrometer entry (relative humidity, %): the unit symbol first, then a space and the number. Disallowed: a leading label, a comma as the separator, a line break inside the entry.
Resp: % 70
